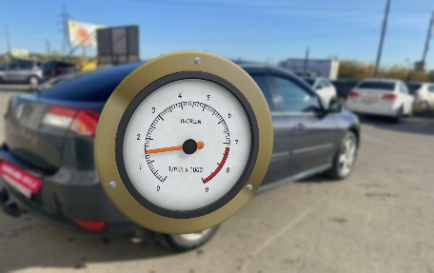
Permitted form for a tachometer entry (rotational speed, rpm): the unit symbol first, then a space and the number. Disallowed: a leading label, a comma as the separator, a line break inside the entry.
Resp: rpm 1500
